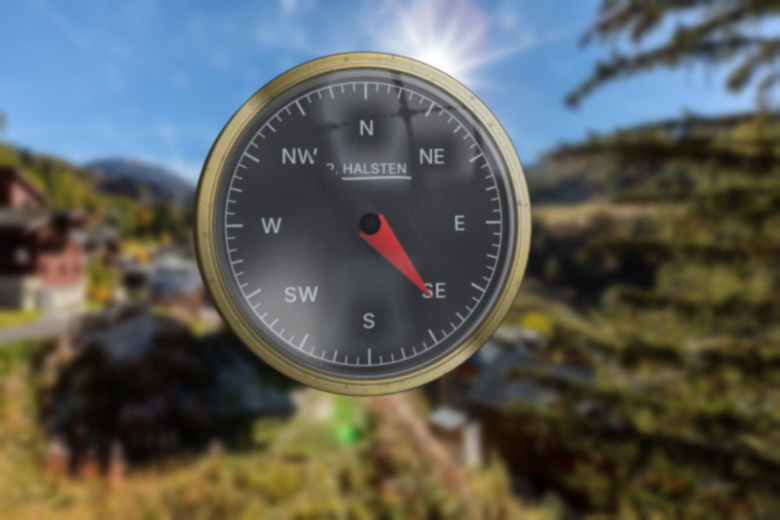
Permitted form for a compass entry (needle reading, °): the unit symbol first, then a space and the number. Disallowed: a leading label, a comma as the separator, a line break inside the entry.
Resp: ° 140
